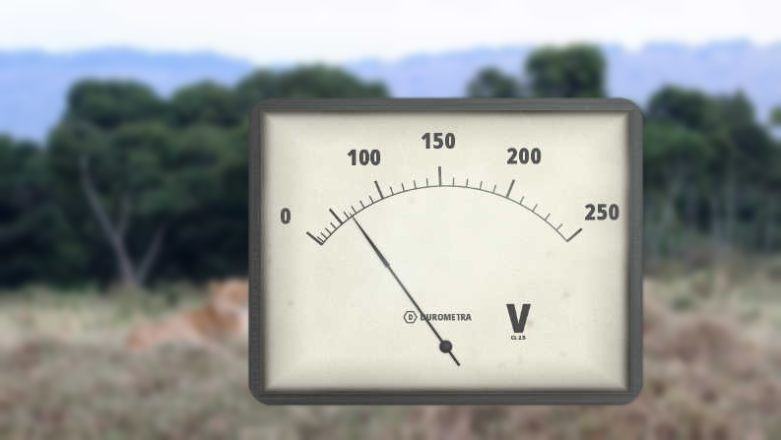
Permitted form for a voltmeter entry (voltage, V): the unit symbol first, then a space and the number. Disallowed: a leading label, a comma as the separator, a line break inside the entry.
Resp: V 65
